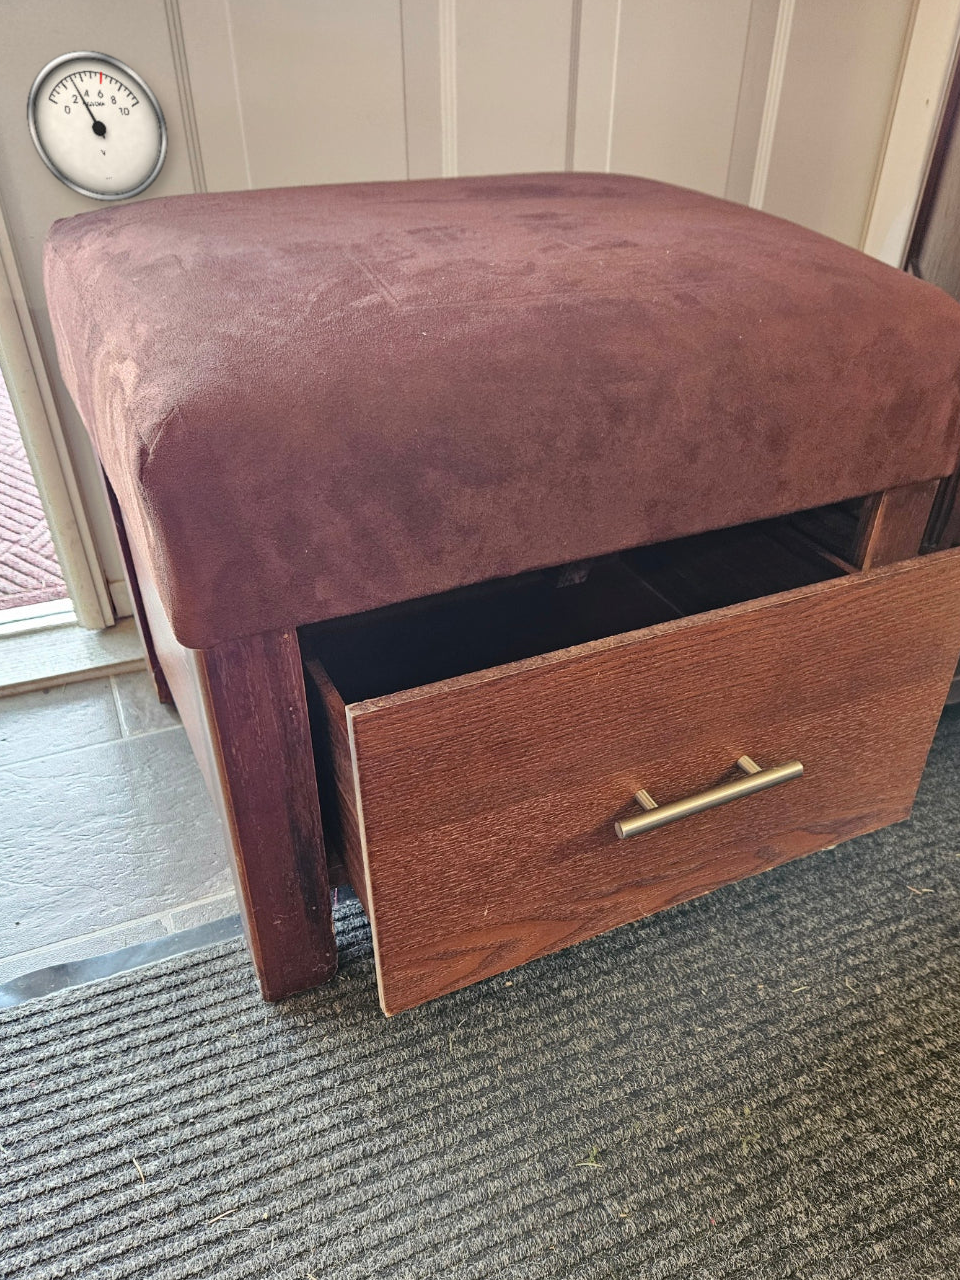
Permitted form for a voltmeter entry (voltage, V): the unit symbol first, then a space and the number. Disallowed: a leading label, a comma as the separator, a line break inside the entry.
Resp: V 3
